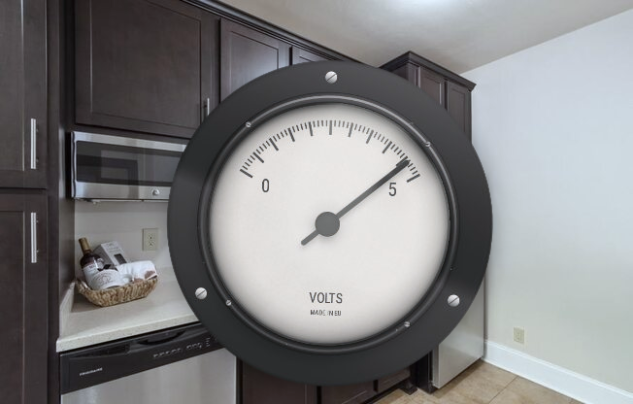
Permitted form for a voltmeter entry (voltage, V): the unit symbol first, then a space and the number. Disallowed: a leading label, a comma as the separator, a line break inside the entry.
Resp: V 4.6
